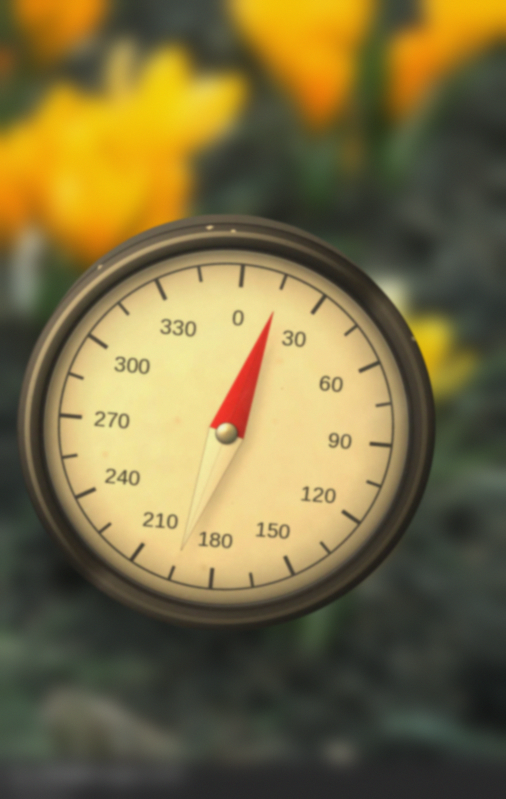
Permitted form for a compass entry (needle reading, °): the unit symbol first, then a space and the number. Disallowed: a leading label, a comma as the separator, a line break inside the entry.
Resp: ° 15
